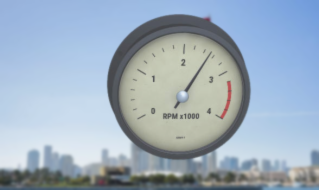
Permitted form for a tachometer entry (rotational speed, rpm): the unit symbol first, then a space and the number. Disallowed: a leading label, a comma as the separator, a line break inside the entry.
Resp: rpm 2500
